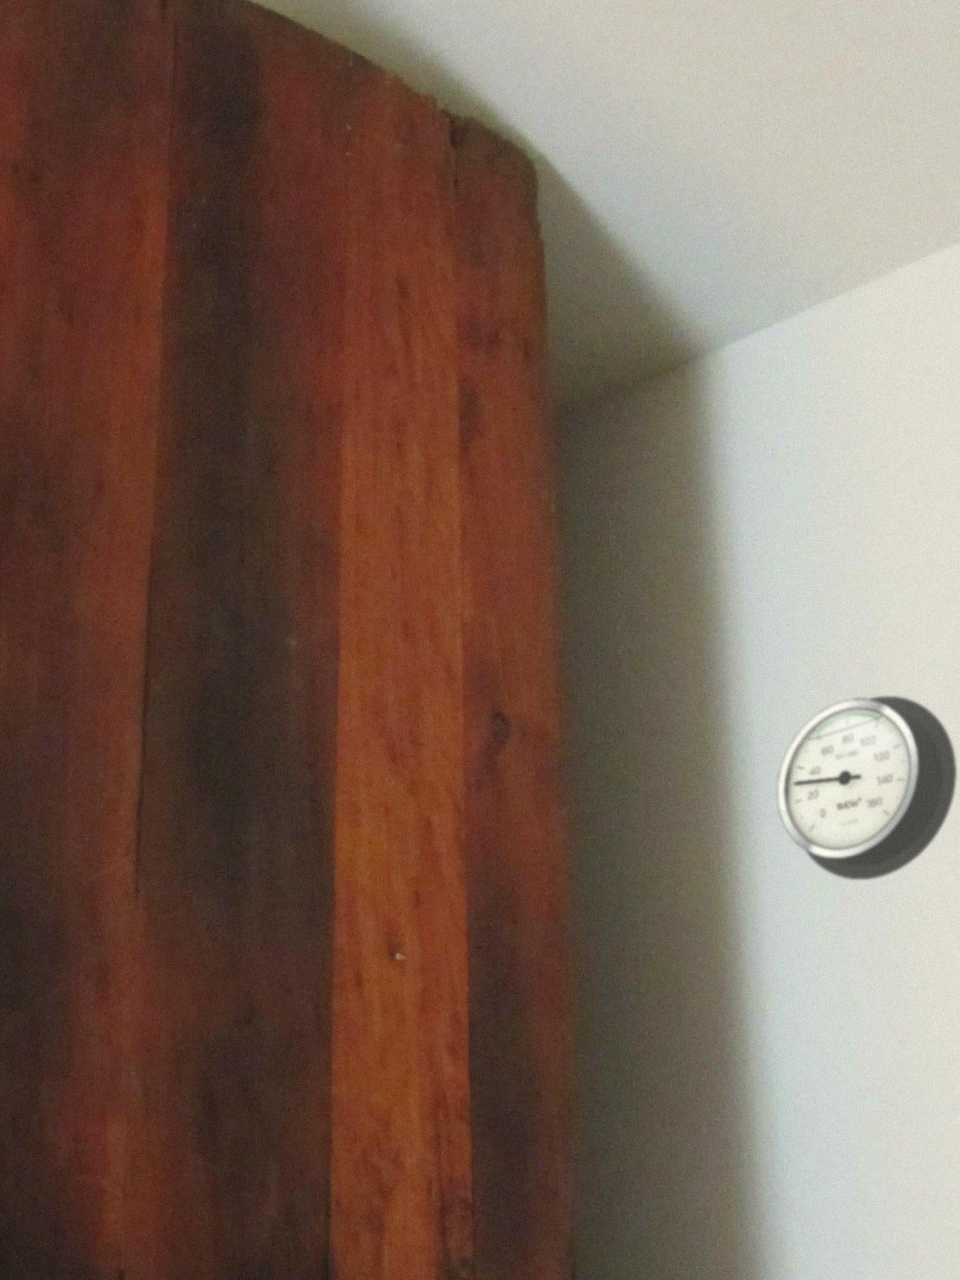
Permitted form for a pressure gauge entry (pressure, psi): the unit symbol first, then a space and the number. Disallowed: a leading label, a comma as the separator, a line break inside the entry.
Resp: psi 30
